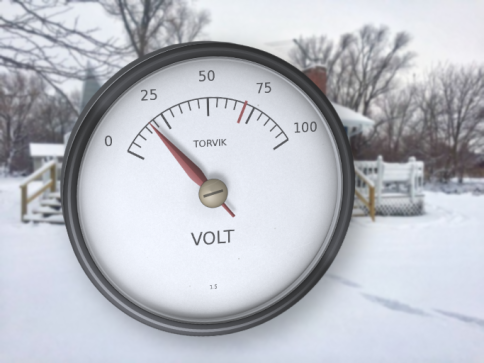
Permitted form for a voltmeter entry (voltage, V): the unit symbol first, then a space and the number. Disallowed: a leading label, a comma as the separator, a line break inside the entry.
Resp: V 17.5
